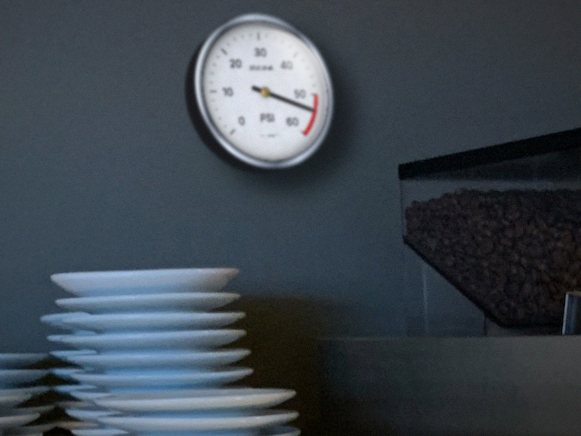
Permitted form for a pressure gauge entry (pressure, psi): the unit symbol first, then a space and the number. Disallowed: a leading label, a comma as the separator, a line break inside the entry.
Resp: psi 54
